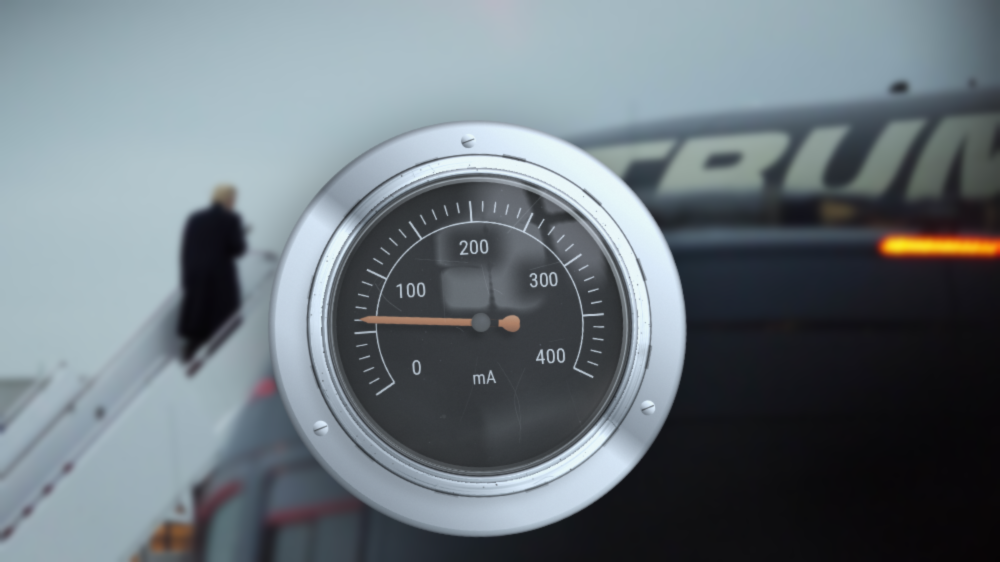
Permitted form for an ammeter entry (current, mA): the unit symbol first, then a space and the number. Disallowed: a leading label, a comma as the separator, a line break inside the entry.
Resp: mA 60
